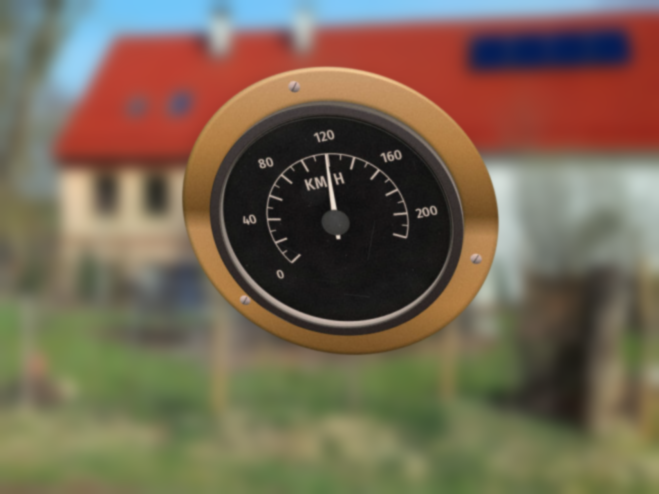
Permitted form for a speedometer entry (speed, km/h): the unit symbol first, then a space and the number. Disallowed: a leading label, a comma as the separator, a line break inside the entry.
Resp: km/h 120
